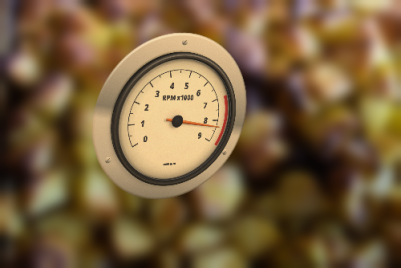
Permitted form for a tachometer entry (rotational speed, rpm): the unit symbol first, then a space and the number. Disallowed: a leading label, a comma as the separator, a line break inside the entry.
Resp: rpm 8250
